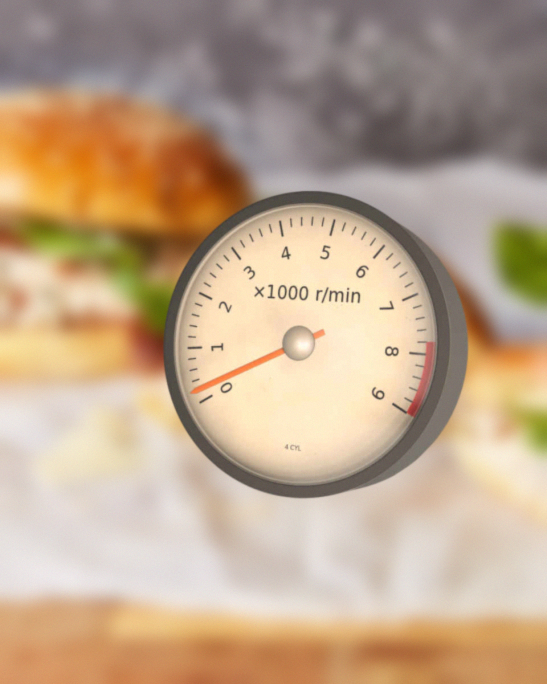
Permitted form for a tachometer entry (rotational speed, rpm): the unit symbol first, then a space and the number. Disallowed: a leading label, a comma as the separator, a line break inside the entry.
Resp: rpm 200
